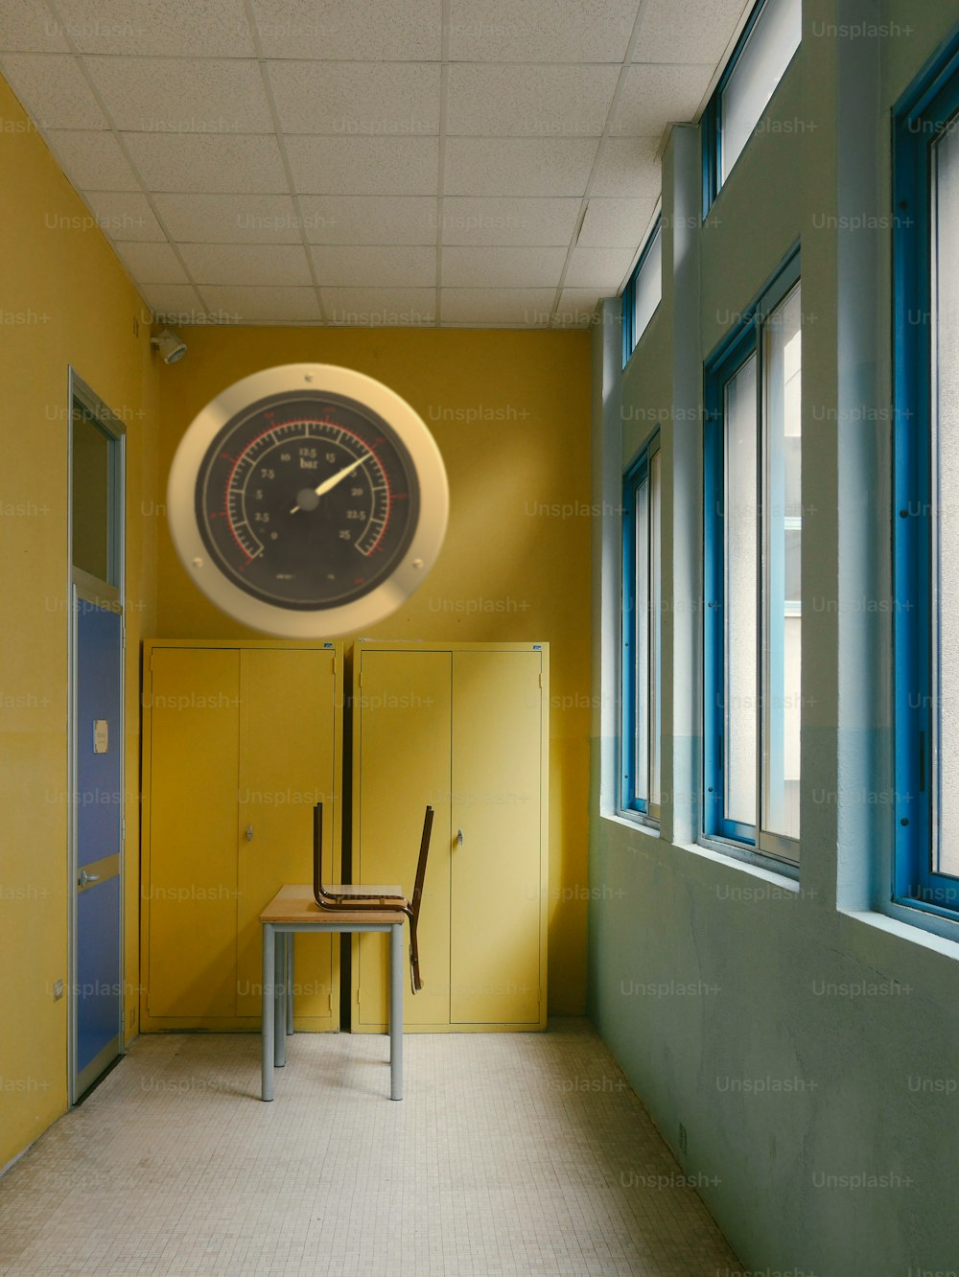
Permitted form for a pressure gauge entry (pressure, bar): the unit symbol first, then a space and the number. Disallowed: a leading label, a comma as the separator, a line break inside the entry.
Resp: bar 17.5
